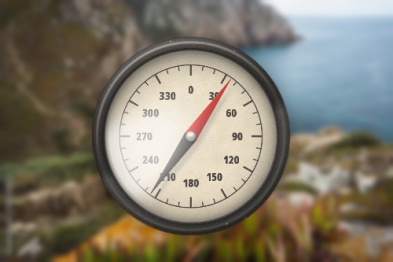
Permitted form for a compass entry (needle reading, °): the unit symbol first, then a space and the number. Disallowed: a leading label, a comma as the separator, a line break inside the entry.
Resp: ° 35
